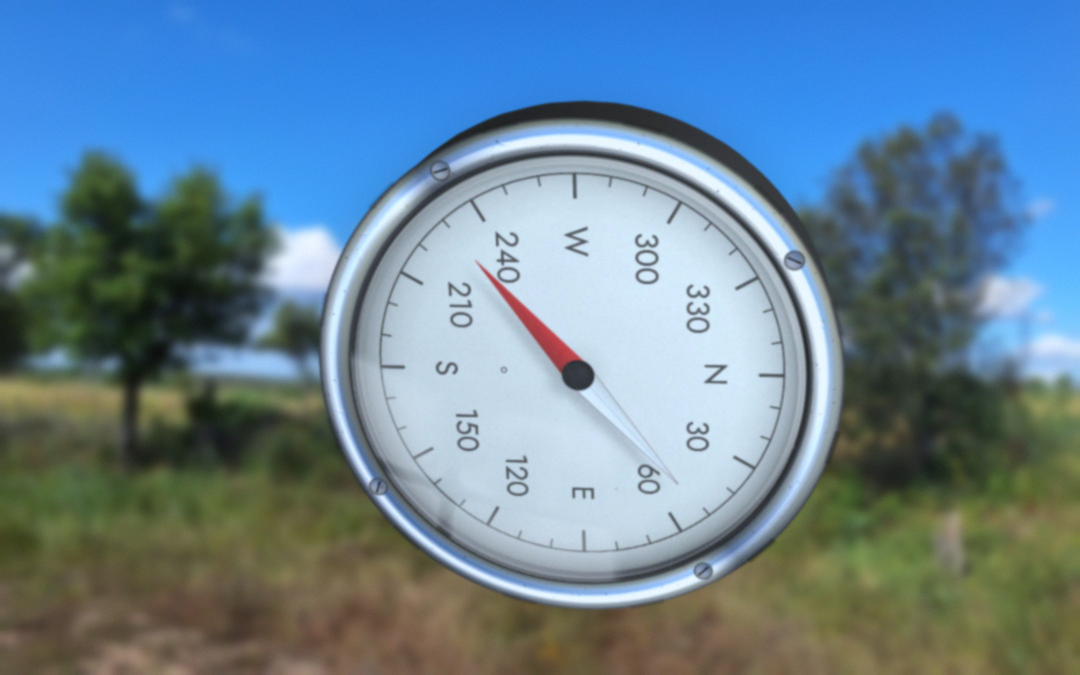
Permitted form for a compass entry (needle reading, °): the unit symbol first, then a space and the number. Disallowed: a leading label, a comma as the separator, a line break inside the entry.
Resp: ° 230
